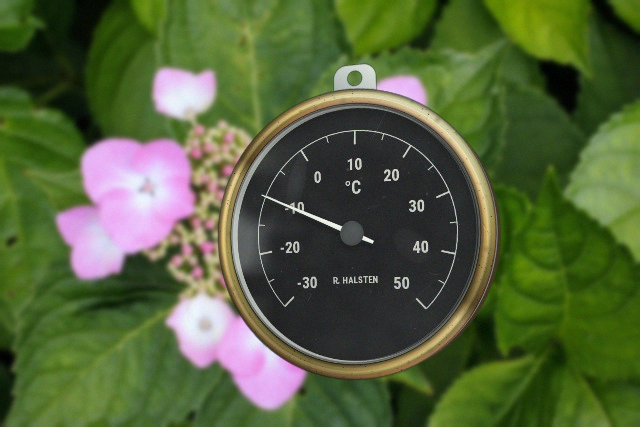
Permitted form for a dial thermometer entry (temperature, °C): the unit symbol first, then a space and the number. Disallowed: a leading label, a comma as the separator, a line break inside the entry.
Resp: °C -10
